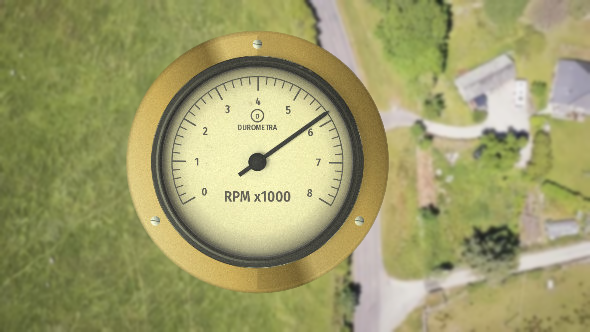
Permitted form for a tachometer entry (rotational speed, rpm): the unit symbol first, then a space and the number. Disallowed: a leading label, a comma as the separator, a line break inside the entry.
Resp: rpm 5800
